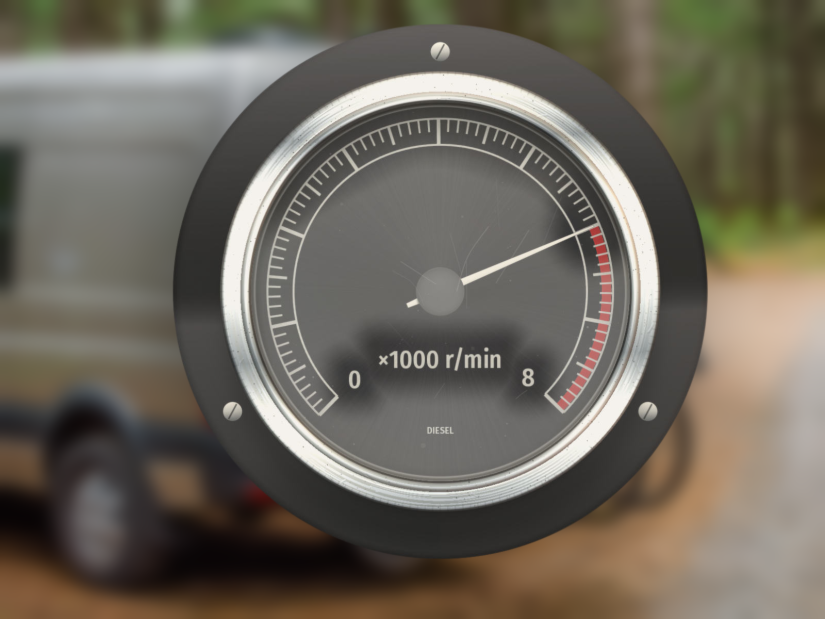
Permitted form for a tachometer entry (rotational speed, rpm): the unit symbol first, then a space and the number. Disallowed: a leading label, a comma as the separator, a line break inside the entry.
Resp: rpm 6000
